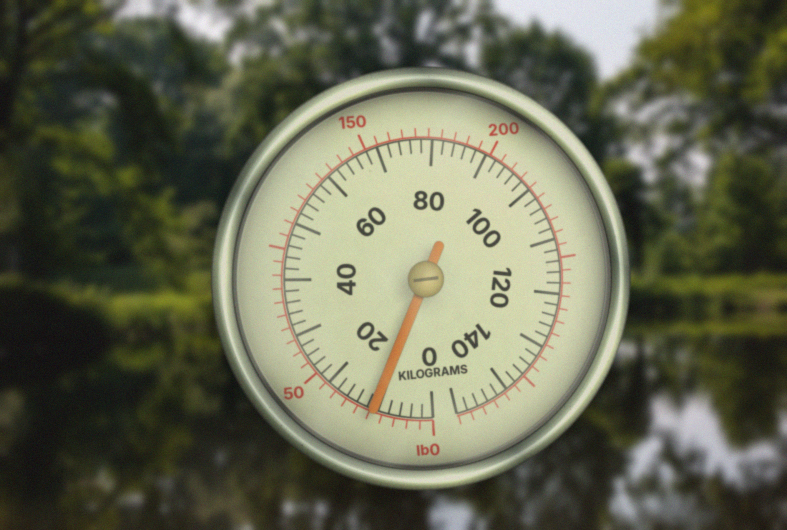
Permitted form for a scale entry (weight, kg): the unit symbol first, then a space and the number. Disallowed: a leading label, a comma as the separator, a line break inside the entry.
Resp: kg 11
